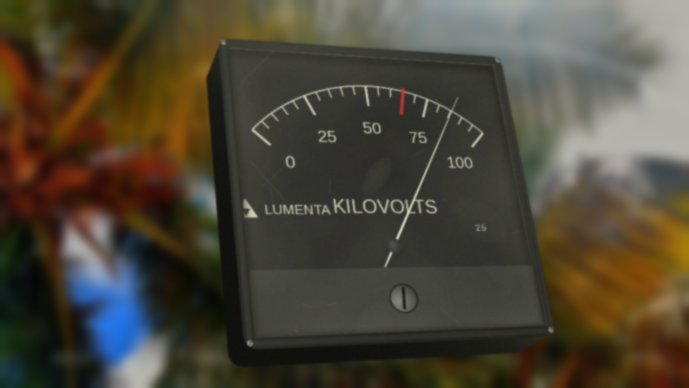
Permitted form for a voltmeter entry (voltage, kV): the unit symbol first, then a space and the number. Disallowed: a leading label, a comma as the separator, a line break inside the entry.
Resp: kV 85
